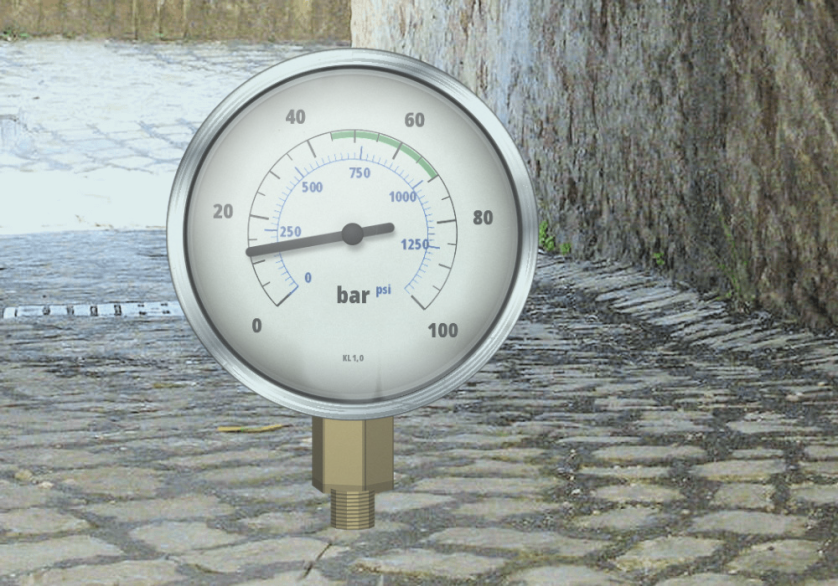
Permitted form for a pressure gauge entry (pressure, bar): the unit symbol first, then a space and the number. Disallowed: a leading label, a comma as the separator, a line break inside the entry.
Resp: bar 12.5
